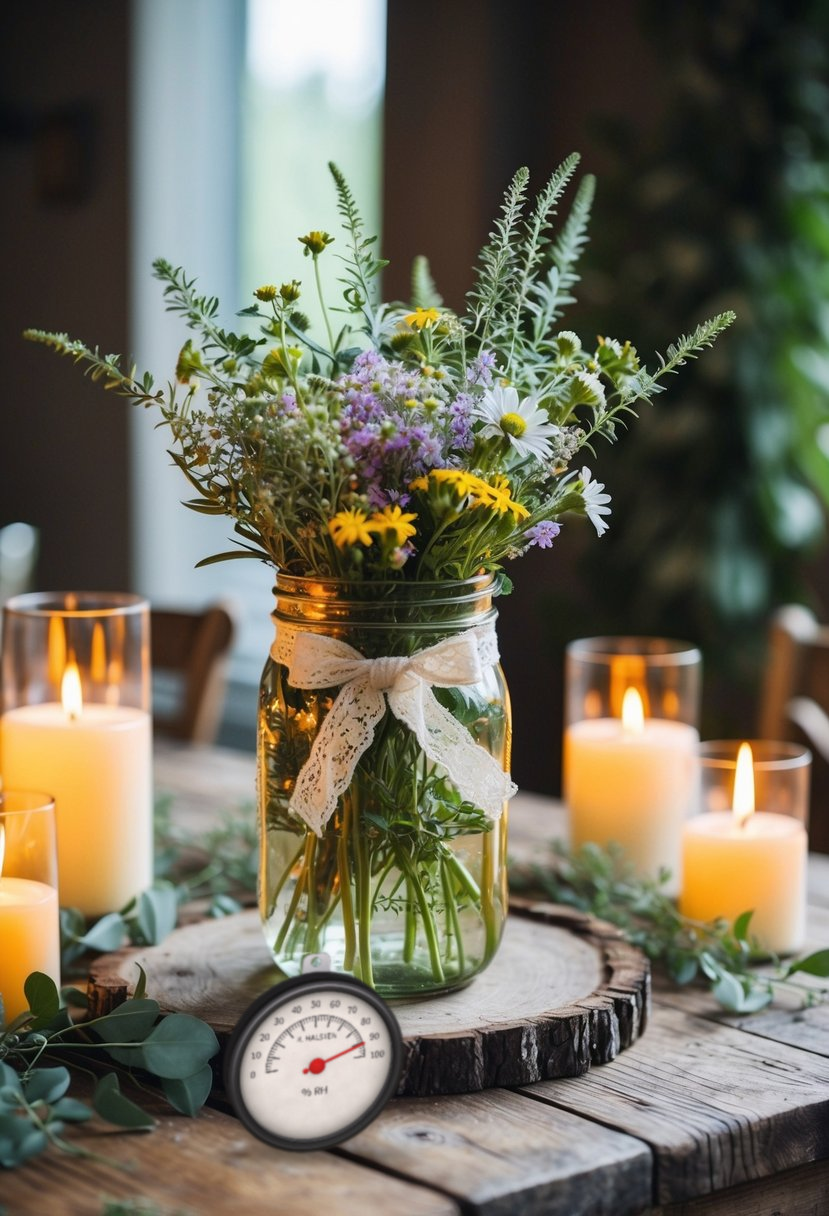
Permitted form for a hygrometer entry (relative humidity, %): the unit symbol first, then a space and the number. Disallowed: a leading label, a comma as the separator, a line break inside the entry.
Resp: % 90
